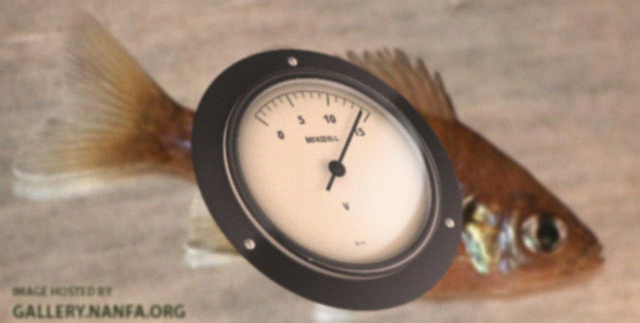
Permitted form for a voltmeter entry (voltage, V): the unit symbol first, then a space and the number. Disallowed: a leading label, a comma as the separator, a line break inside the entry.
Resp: V 14
